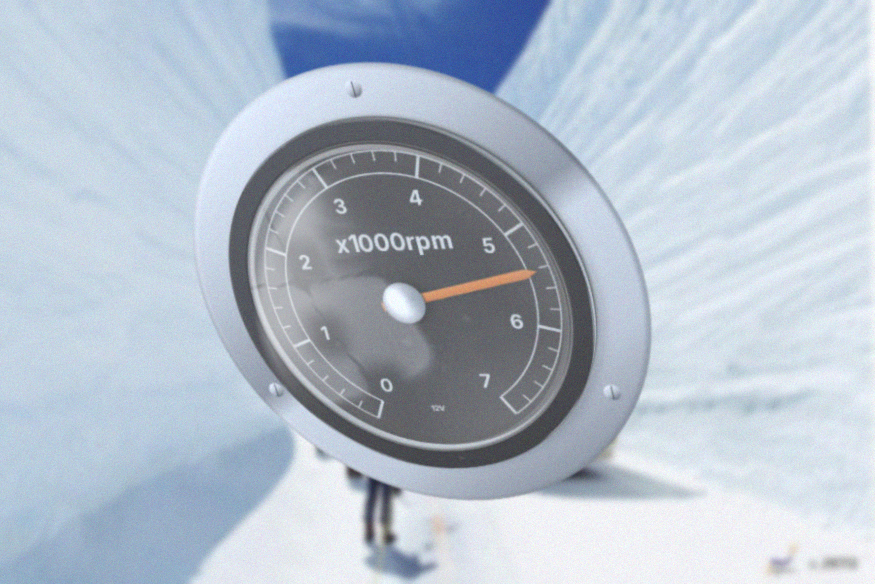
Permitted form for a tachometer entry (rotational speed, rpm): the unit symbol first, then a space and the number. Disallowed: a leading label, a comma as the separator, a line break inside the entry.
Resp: rpm 5400
